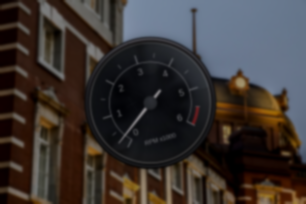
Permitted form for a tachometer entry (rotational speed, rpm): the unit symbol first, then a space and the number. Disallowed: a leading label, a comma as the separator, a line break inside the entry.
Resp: rpm 250
